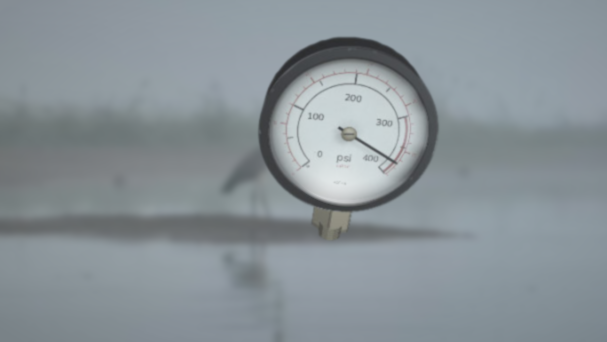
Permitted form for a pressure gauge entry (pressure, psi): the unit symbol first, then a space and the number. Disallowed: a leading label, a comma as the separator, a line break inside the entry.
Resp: psi 375
